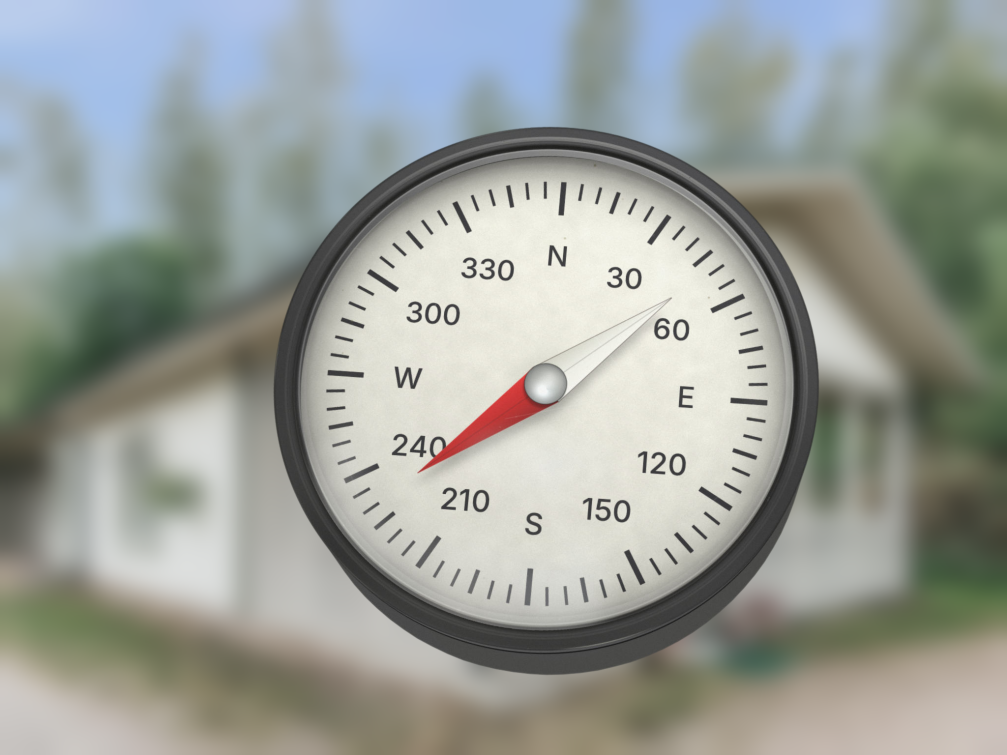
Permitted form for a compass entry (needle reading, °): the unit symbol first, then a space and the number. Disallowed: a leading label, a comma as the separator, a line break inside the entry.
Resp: ° 230
